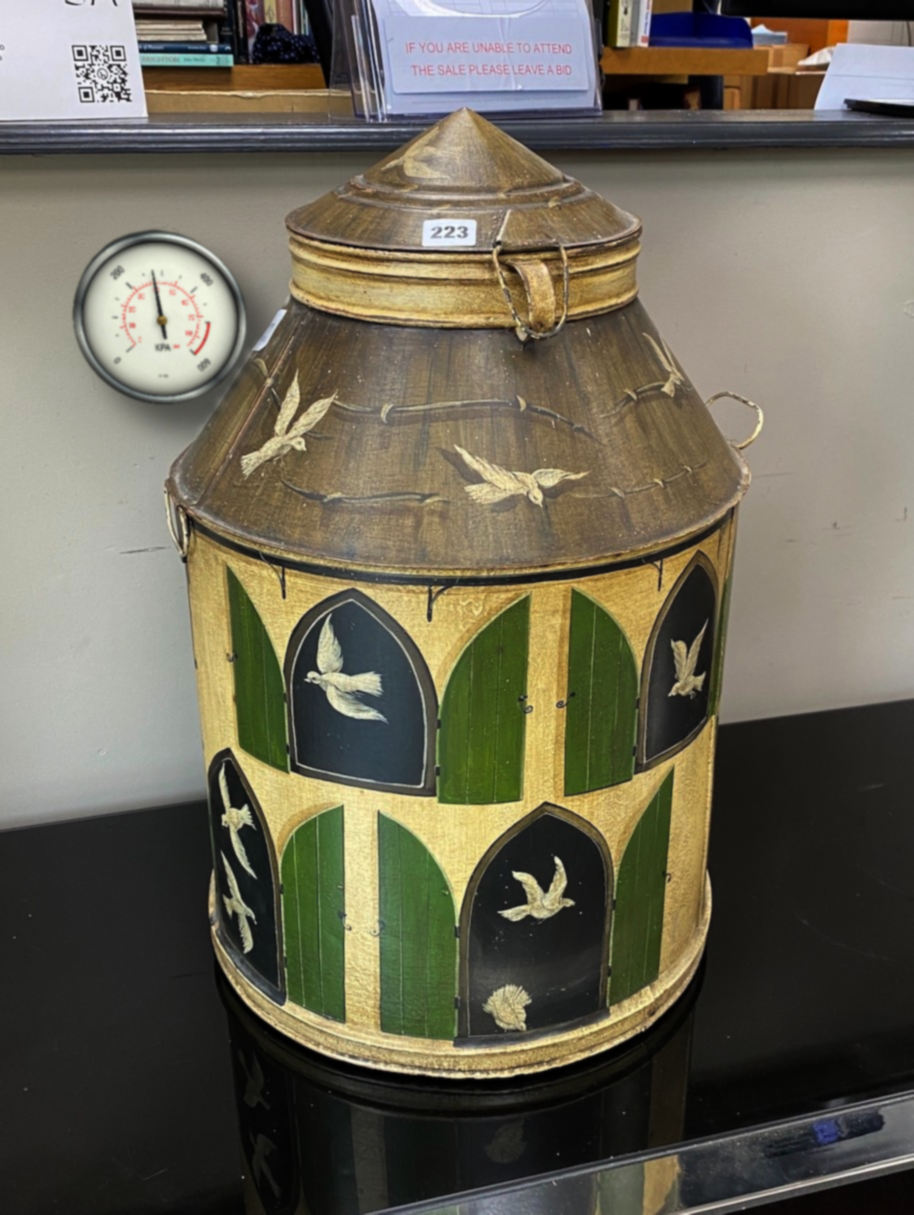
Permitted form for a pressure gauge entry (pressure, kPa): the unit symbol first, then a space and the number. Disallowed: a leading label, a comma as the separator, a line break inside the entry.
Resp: kPa 275
